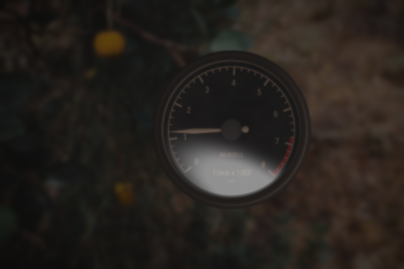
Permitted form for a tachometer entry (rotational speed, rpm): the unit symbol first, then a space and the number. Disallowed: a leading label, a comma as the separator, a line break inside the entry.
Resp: rpm 1200
